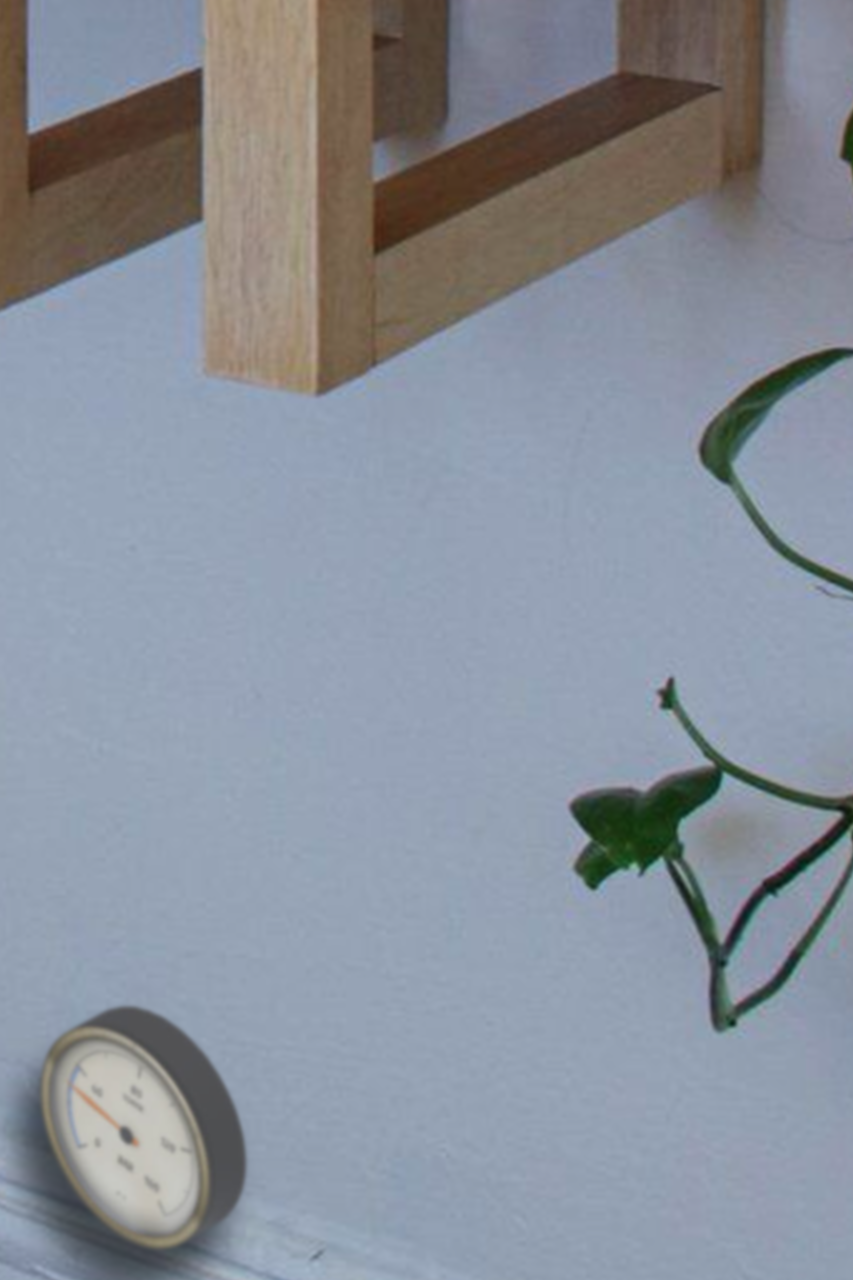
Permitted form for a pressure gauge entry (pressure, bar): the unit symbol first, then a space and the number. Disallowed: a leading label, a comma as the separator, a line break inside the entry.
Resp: bar 30
